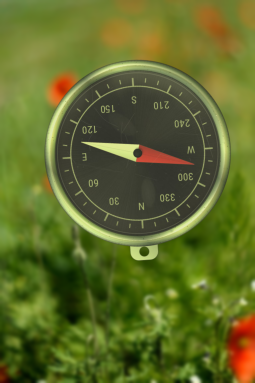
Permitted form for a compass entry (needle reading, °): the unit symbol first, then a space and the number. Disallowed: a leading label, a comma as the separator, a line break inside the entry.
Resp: ° 285
